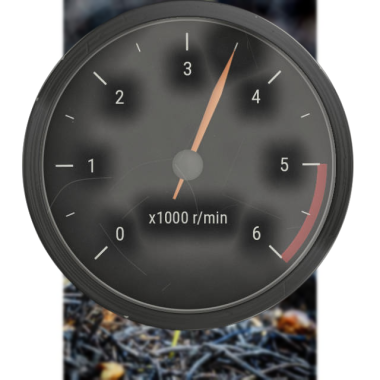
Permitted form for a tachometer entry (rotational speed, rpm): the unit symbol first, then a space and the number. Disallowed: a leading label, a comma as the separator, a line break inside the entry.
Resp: rpm 3500
